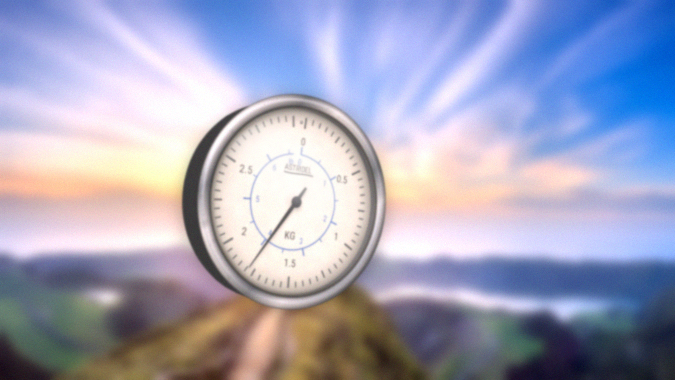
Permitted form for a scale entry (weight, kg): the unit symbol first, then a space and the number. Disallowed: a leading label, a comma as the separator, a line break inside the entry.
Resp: kg 1.8
